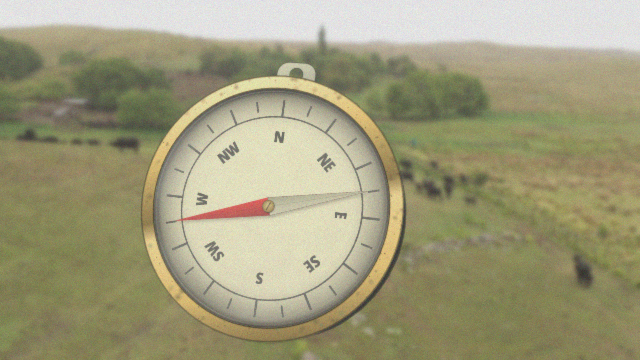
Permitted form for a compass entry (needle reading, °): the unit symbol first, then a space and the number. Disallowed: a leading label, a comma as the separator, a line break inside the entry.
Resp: ° 255
